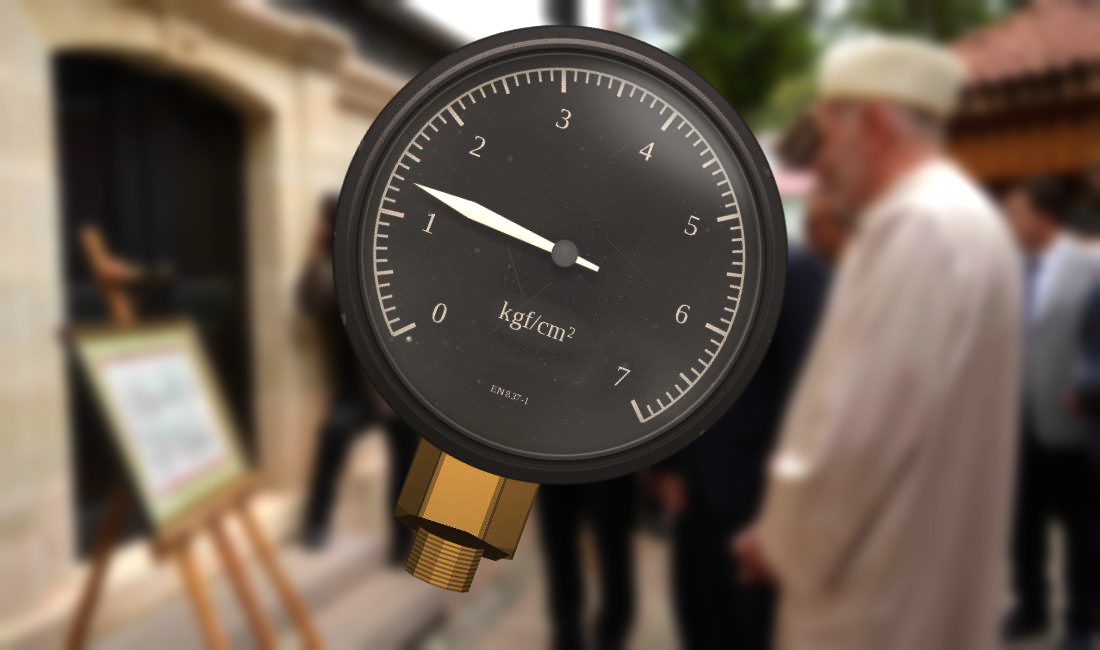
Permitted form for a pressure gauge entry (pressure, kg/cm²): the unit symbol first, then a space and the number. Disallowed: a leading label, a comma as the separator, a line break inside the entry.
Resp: kg/cm² 1.3
